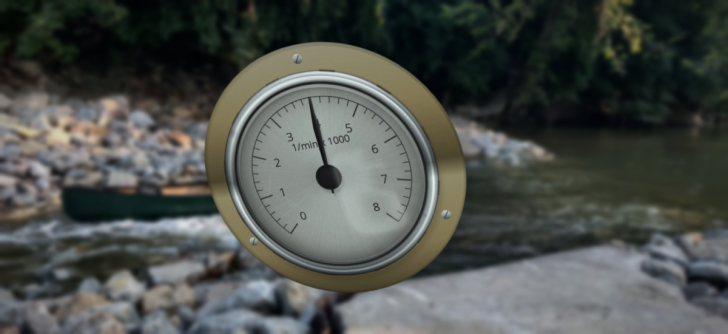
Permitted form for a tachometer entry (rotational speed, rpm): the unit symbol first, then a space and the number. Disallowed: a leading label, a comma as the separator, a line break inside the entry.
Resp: rpm 4000
